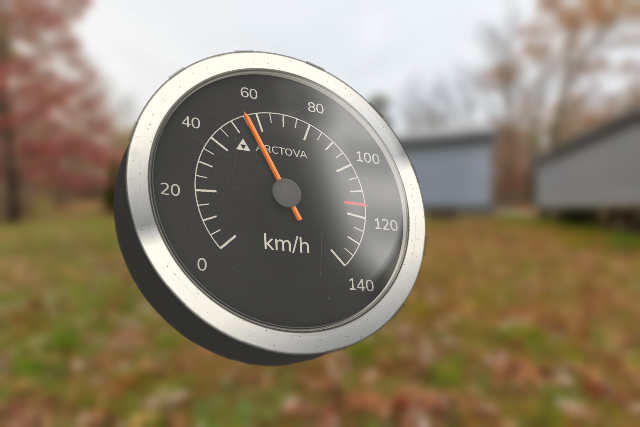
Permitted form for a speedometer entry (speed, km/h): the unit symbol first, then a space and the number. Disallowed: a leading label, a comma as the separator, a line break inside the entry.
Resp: km/h 55
